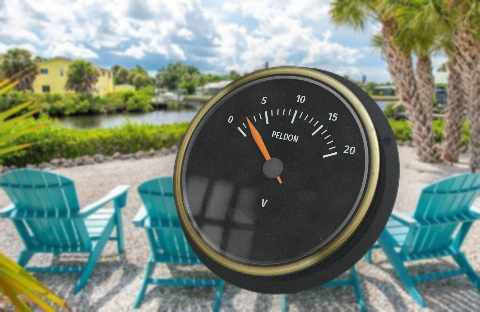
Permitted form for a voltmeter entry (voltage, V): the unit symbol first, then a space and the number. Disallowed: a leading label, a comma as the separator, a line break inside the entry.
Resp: V 2
